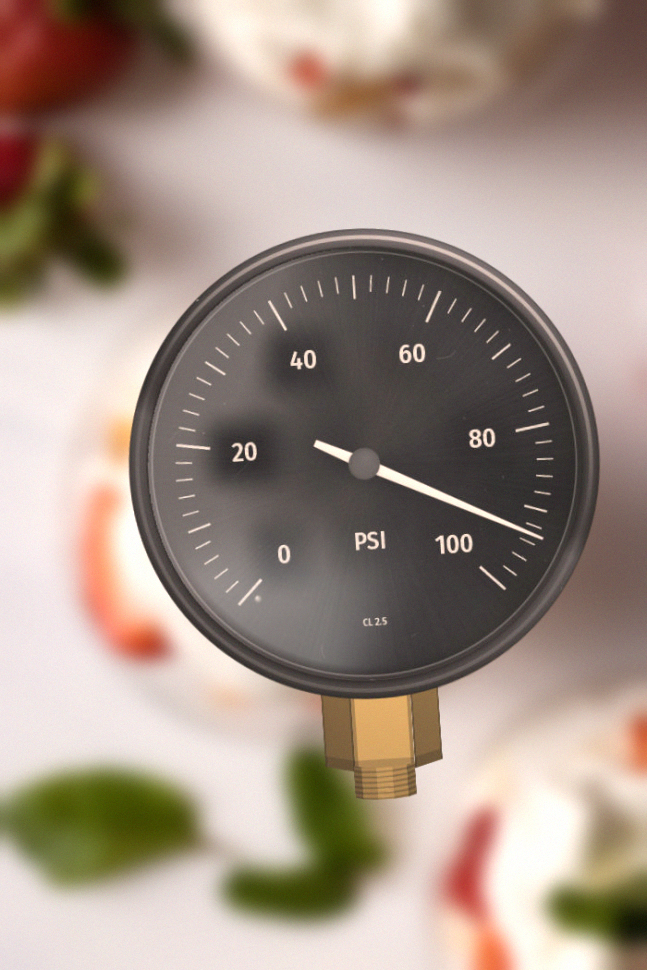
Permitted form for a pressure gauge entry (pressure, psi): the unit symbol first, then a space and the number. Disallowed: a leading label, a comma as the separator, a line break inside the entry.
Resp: psi 93
